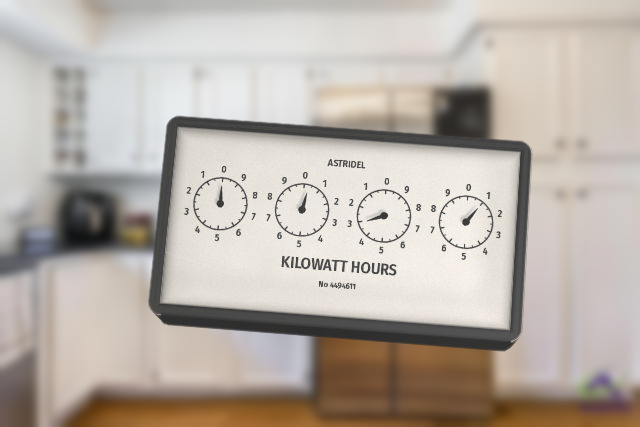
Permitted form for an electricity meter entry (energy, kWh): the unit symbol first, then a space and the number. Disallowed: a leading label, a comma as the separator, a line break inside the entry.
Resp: kWh 31
